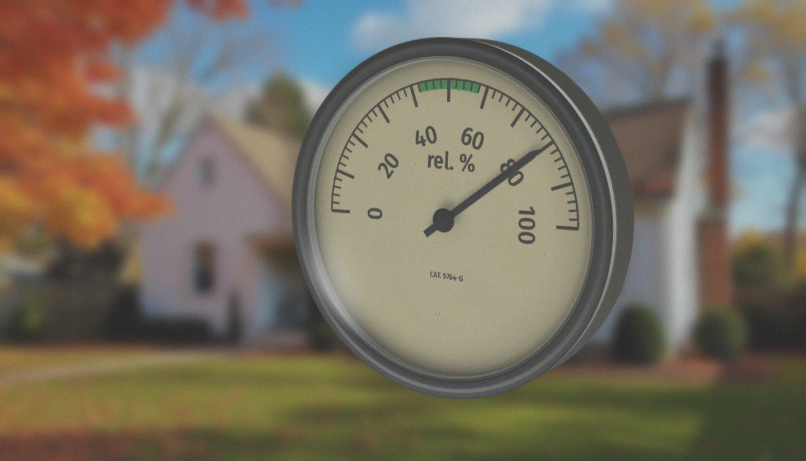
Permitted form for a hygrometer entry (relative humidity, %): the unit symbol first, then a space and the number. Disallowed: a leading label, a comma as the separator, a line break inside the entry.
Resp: % 80
